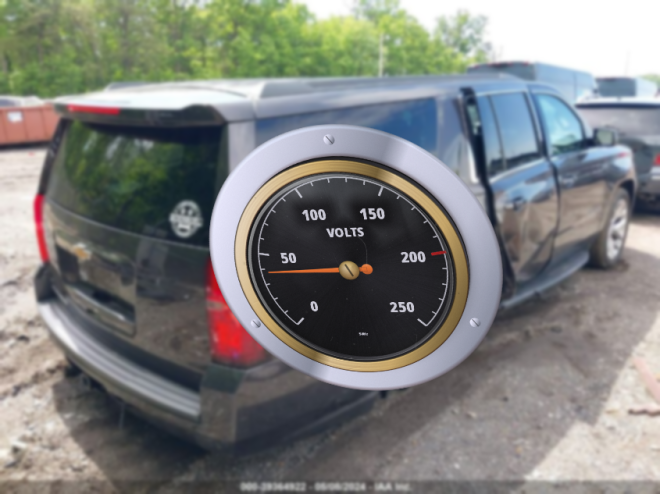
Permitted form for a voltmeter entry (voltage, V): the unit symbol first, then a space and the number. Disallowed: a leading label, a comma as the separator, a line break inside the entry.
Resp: V 40
